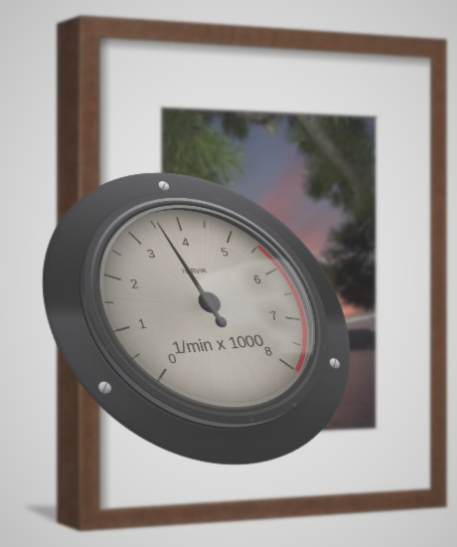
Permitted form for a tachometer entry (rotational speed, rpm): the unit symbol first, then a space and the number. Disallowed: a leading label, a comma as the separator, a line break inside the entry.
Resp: rpm 3500
